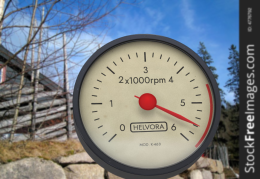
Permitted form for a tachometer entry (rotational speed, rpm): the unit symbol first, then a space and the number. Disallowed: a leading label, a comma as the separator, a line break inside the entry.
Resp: rpm 5600
